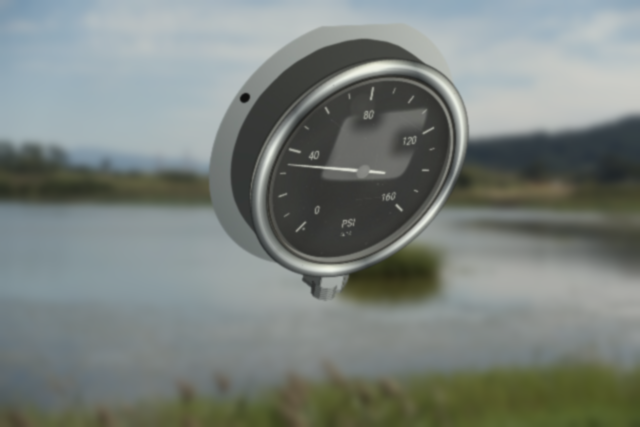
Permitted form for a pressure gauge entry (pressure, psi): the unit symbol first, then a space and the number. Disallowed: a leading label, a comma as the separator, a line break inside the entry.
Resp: psi 35
